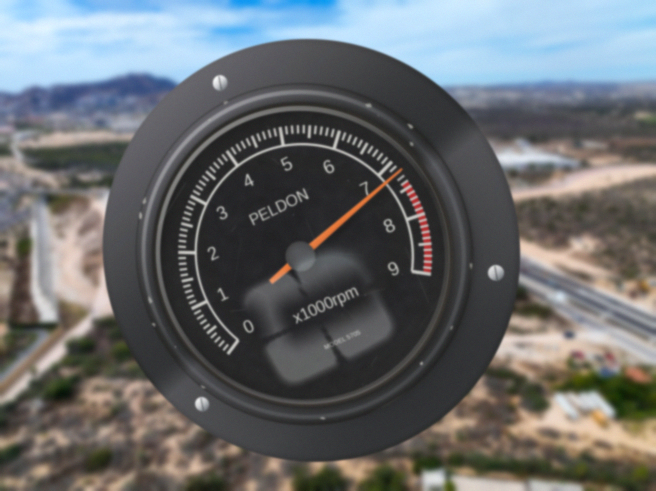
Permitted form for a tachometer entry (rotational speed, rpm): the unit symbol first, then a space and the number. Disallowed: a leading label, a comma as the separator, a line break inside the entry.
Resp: rpm 7200
